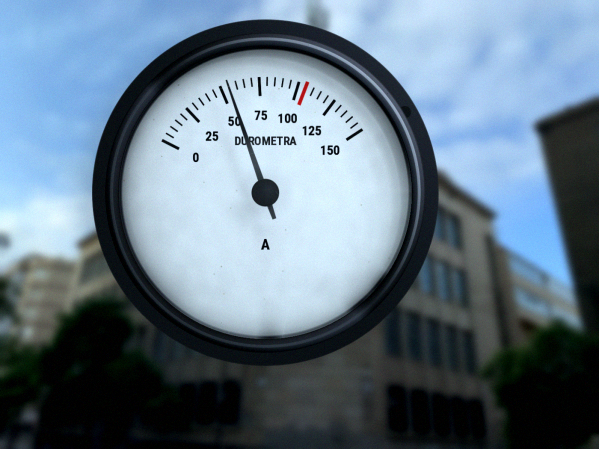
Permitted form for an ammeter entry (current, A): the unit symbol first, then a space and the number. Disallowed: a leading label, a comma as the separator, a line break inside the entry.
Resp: A 55
